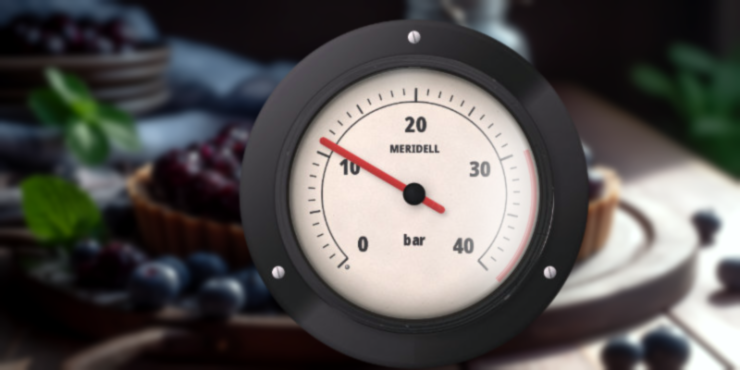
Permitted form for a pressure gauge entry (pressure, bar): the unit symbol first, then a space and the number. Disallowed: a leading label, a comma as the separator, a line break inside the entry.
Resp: bar 11
